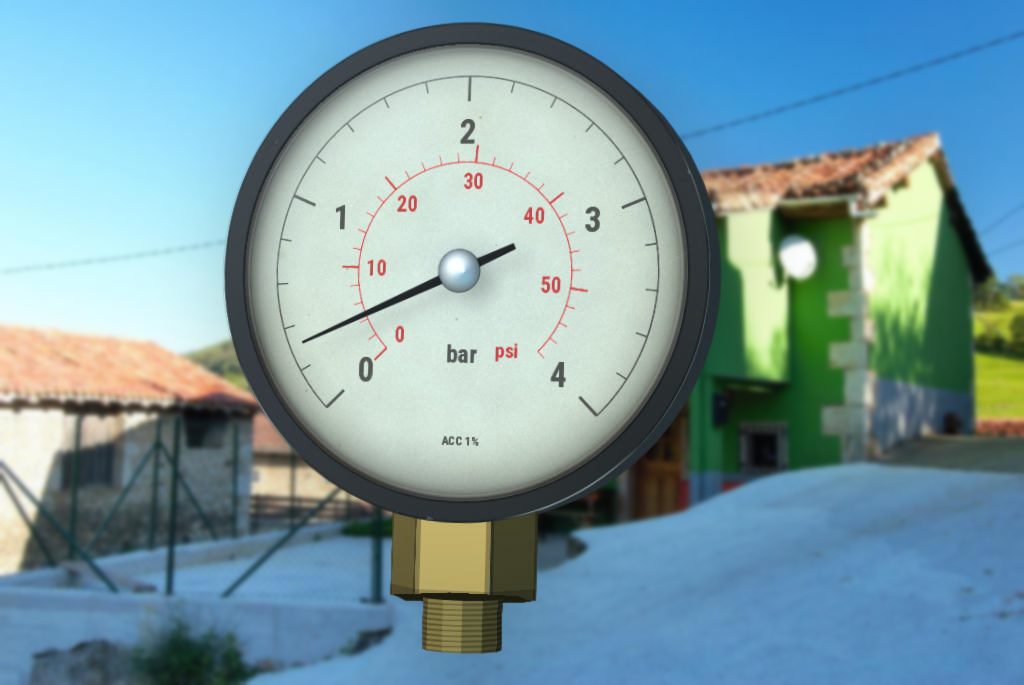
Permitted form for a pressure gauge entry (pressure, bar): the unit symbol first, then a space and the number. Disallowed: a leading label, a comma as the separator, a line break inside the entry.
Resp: bar 0.3
